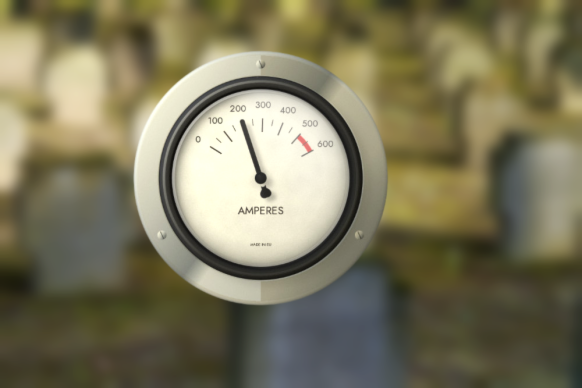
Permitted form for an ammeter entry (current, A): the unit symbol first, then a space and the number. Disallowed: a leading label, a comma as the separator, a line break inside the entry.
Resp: A 200
